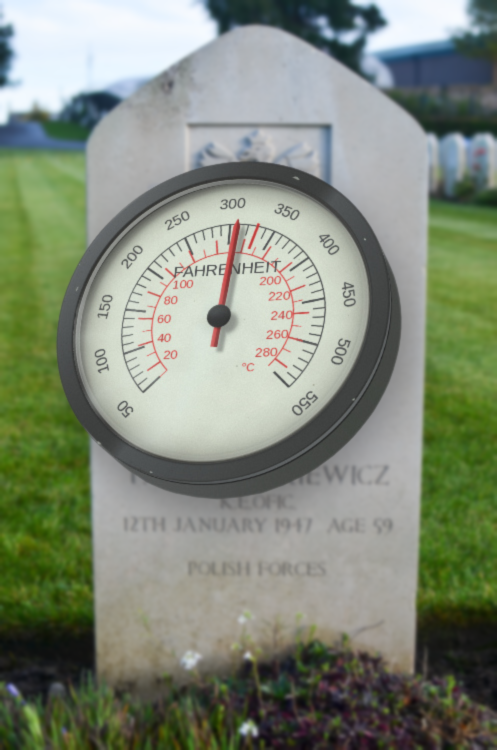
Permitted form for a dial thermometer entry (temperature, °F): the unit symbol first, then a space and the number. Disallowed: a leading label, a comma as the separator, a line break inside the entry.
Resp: °F 310
